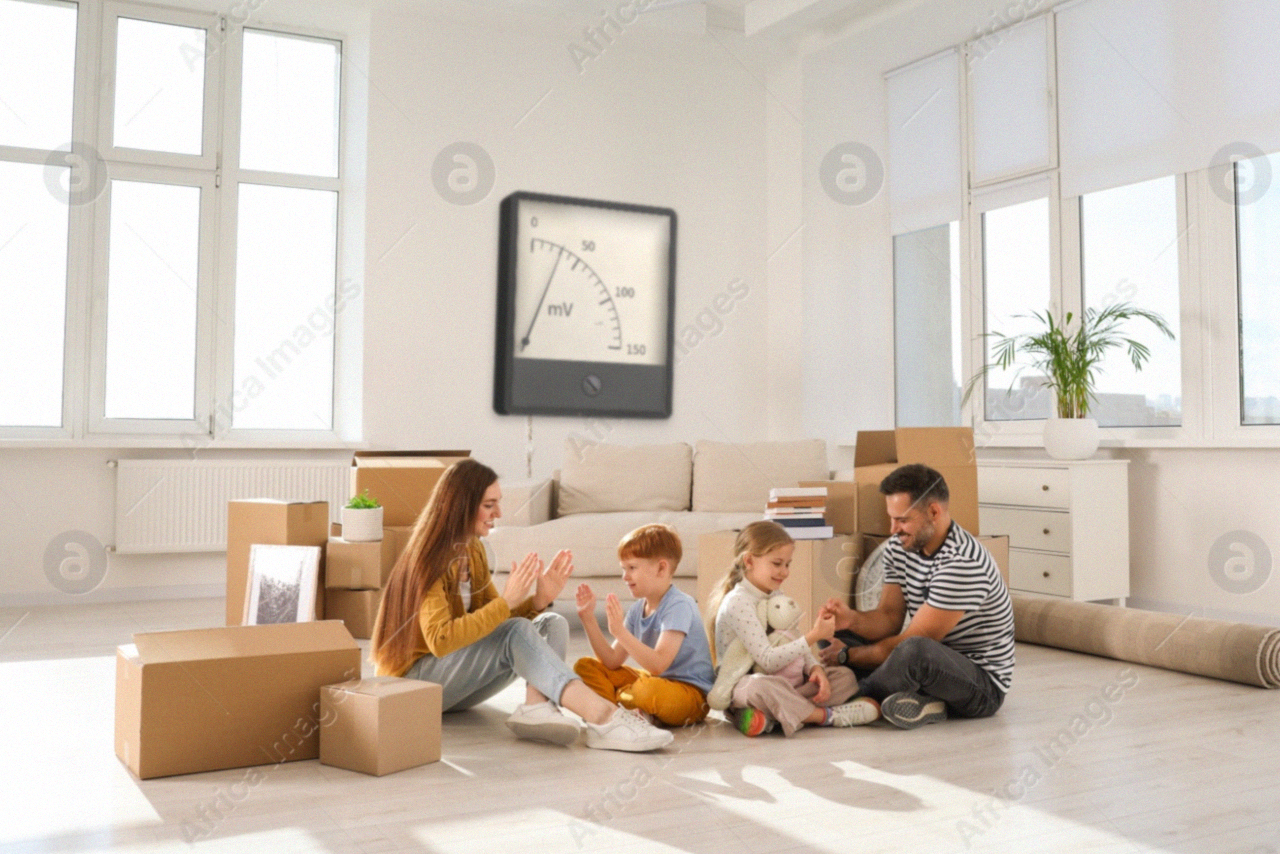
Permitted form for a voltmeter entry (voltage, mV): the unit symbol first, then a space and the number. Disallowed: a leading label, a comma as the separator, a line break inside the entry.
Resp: mV 30
